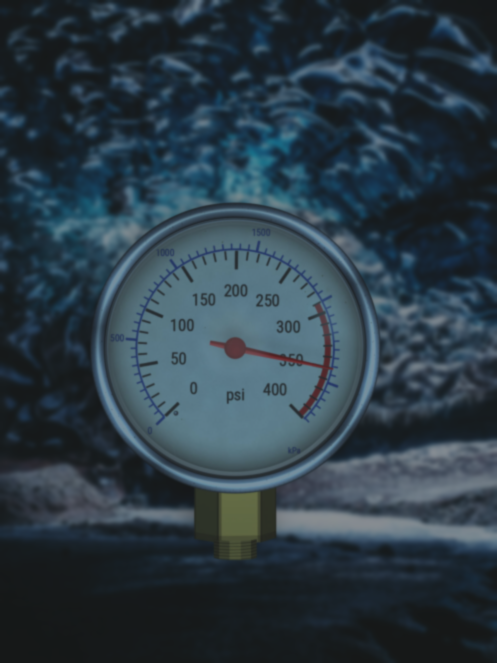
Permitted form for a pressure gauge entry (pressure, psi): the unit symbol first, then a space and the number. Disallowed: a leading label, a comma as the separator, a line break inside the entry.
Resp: psi 350
